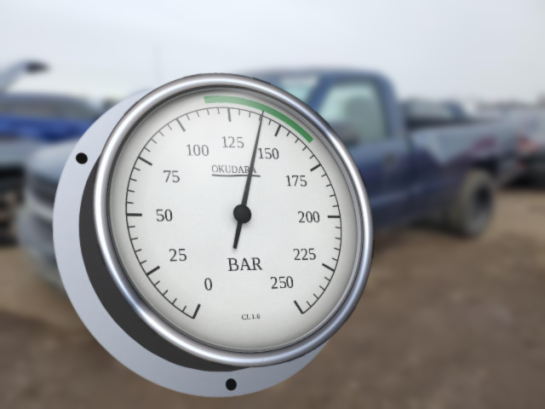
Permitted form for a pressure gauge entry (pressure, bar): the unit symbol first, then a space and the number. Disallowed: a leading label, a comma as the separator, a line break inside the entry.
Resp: bar 140
